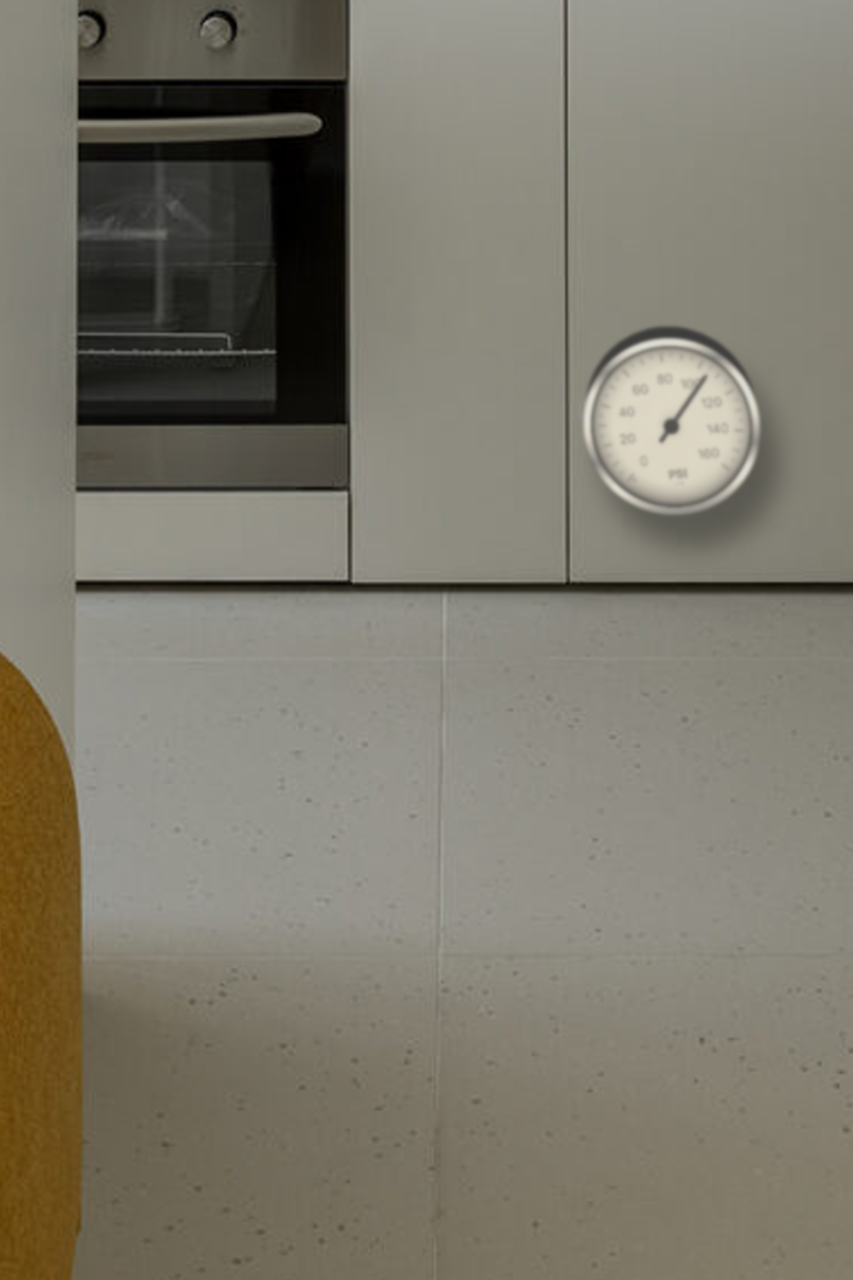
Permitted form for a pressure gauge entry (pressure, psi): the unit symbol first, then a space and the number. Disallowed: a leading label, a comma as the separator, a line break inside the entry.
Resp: psi 105
